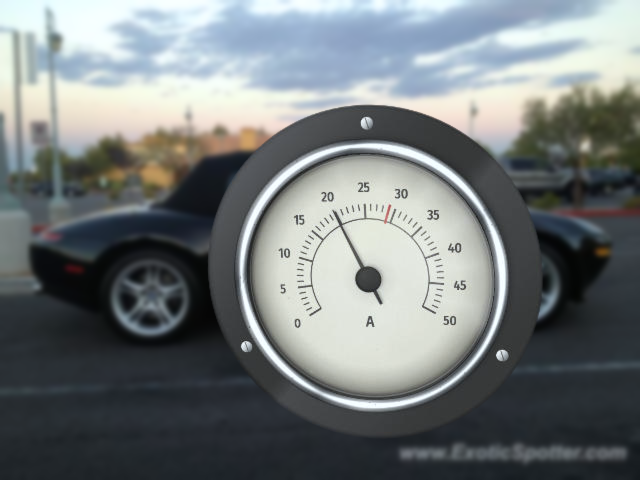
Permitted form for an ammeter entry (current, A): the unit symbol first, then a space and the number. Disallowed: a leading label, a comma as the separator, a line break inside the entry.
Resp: A 20
